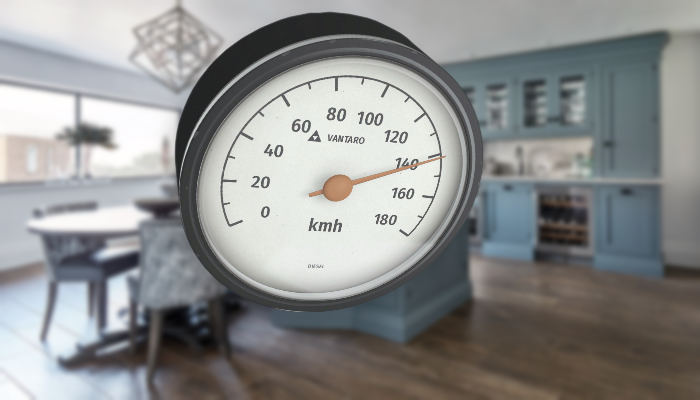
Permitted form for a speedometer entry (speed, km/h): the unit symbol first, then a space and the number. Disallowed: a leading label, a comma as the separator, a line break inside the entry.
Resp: km/h 140
